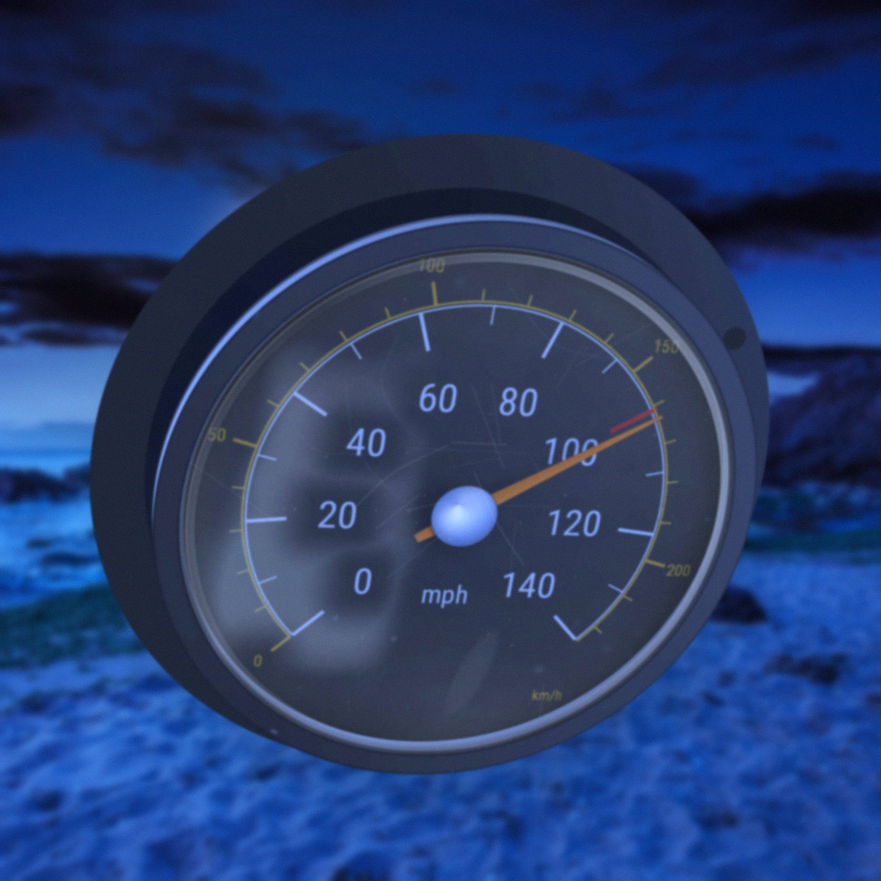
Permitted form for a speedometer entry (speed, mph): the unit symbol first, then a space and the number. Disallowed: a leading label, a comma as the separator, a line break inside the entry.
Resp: mph 100
